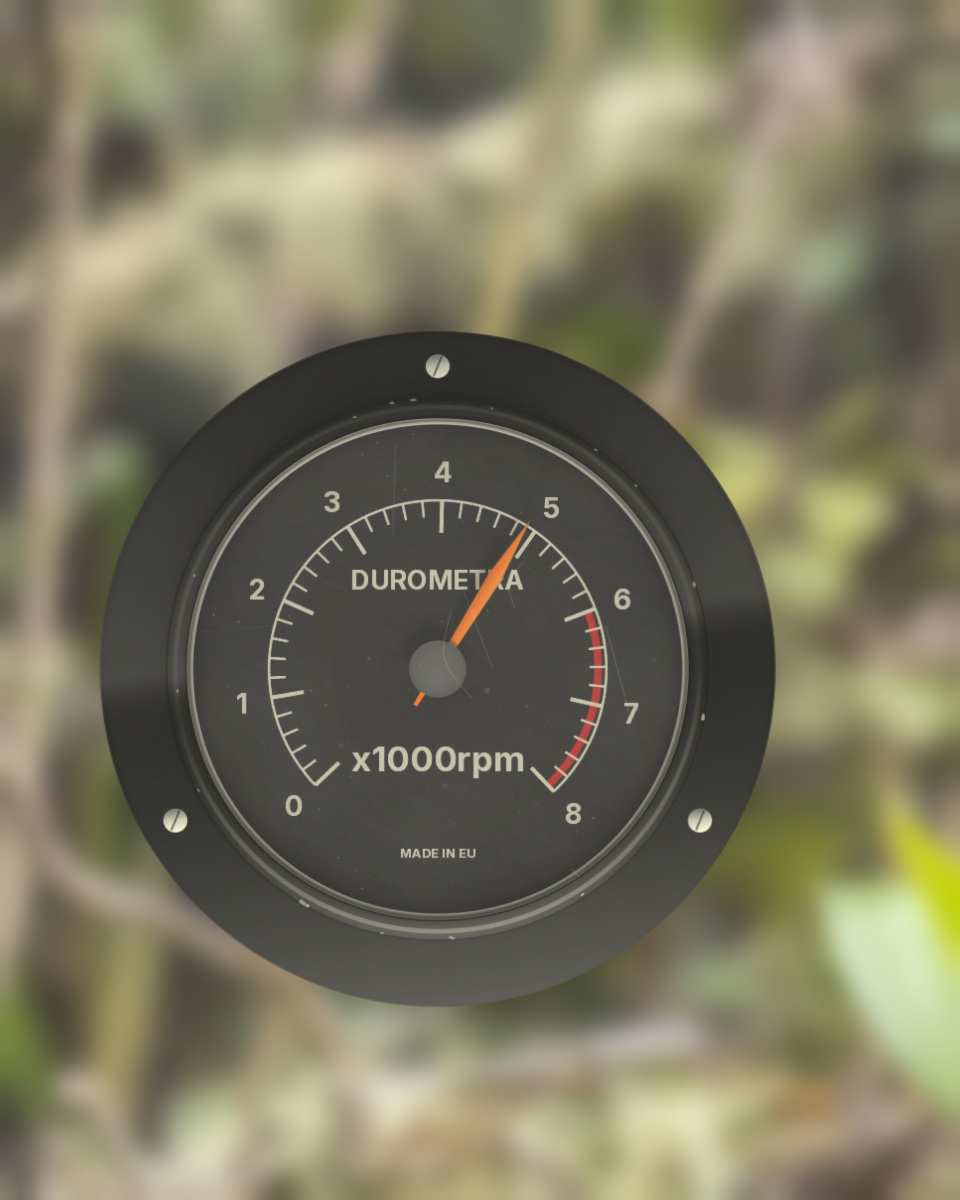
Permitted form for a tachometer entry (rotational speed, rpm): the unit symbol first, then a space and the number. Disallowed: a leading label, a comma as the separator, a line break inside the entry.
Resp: rpm 4900
